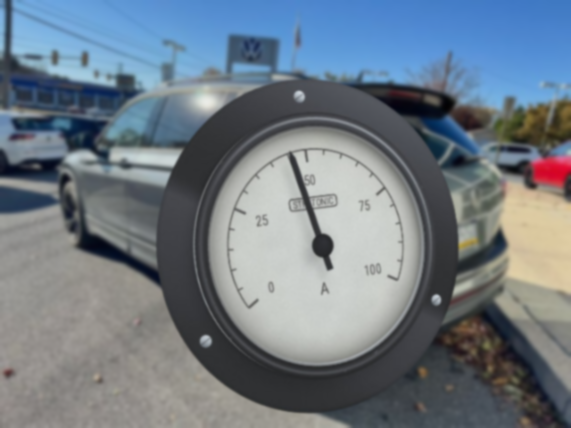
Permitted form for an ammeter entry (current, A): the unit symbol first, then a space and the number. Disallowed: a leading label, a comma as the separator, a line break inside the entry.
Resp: A 45
